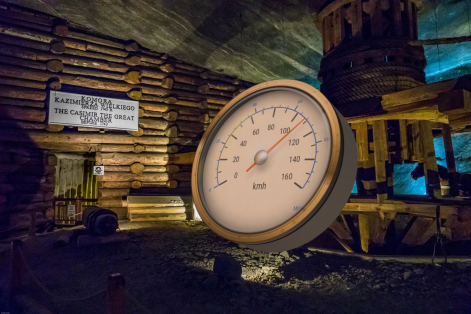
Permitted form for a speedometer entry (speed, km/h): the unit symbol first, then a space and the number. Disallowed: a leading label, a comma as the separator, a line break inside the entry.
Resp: km/h 110
